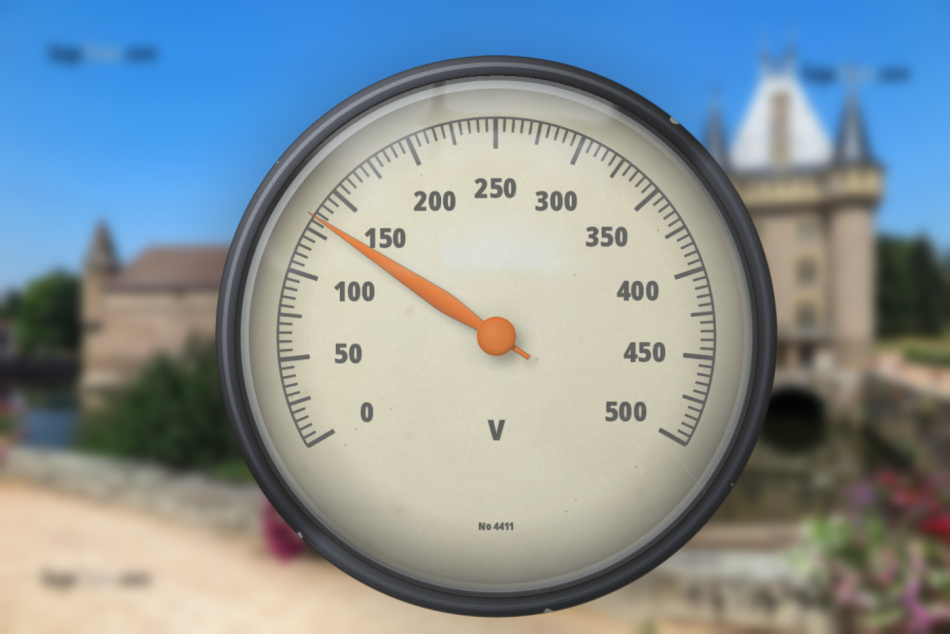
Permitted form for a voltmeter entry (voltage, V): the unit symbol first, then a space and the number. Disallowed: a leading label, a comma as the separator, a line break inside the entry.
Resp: V 132.5
